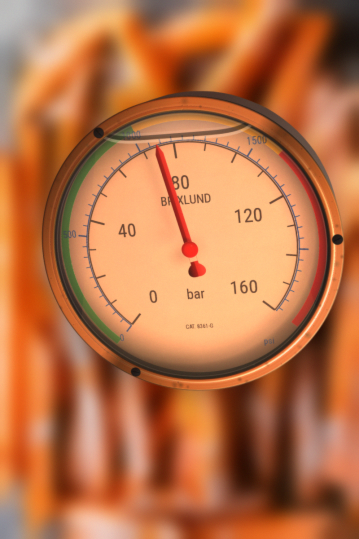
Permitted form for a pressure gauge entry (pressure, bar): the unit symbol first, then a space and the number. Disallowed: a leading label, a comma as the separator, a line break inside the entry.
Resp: bar 75
